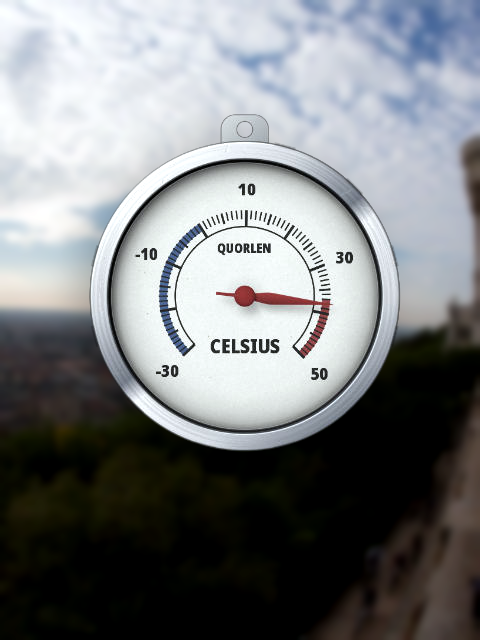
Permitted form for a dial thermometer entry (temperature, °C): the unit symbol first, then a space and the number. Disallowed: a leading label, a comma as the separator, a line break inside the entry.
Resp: °C 38
